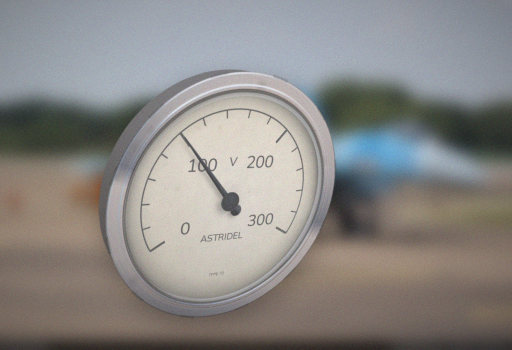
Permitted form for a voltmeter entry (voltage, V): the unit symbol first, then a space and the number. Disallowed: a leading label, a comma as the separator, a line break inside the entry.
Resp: V 100
